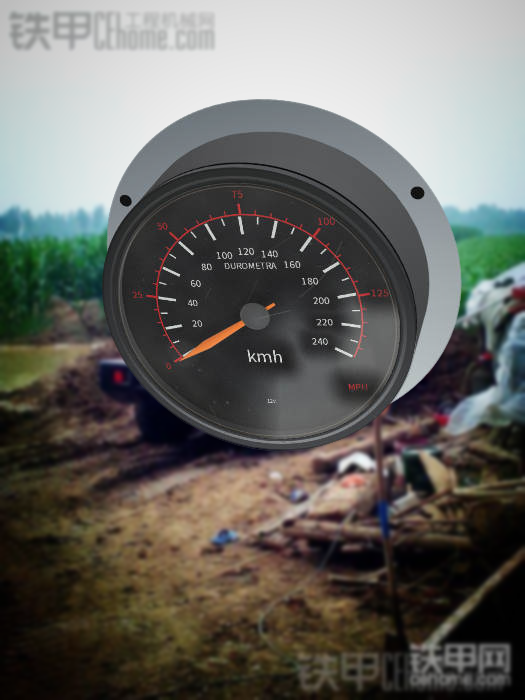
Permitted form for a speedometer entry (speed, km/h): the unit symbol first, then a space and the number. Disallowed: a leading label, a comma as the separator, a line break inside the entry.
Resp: km/h 0
